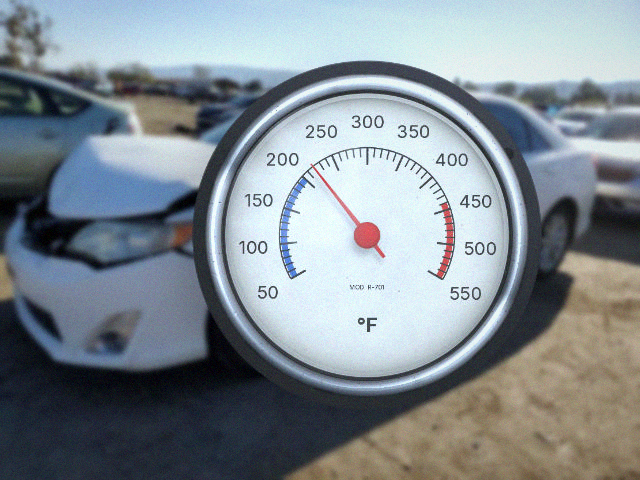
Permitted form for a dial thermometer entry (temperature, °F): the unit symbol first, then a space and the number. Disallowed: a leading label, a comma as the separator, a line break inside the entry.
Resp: °F 220
